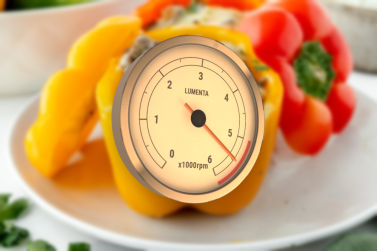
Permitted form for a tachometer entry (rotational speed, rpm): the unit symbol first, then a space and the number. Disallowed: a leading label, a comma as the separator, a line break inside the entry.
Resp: rpm 5500
